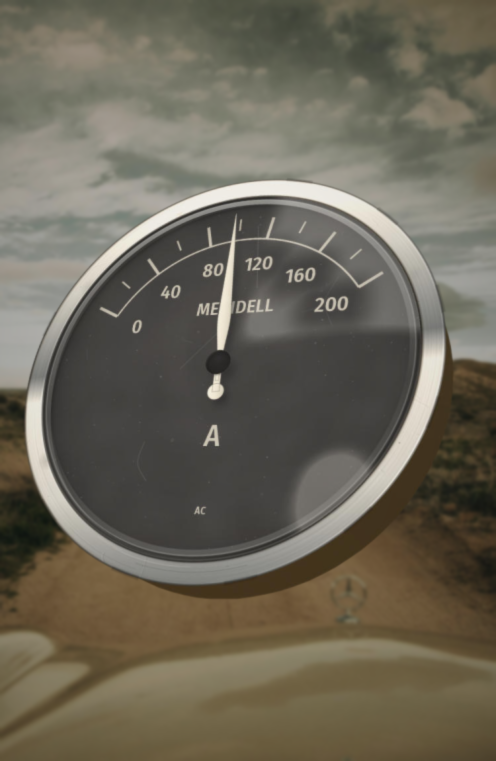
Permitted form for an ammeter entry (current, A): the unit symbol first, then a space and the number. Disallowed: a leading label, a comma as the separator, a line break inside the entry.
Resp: A 100
